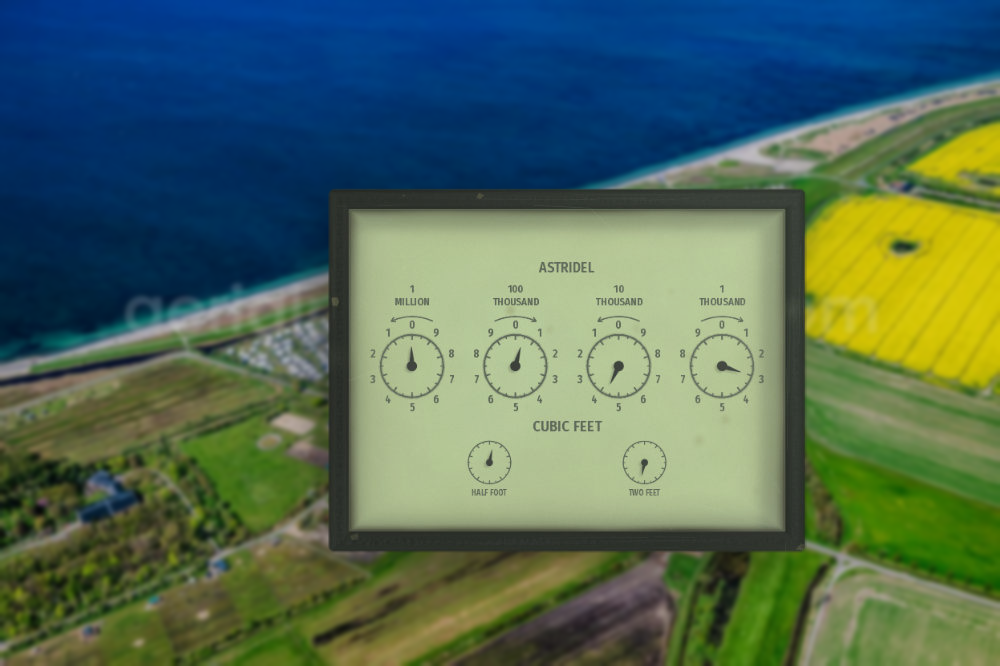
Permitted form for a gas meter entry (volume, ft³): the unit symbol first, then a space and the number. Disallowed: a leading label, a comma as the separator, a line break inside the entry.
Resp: ft³ 4300
